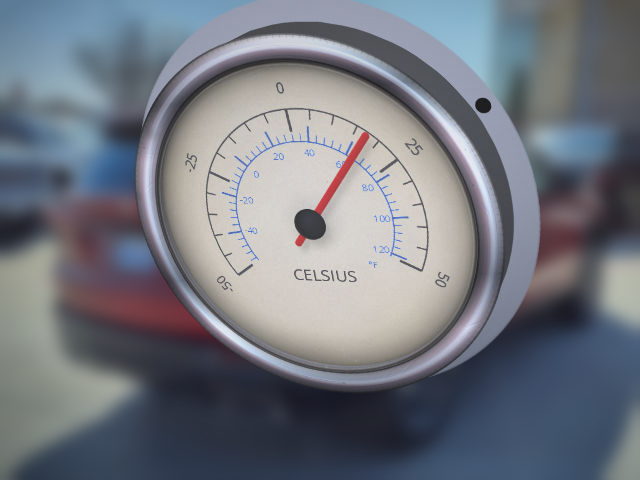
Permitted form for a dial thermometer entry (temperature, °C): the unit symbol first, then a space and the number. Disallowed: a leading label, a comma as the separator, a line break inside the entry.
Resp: °C 17.5
